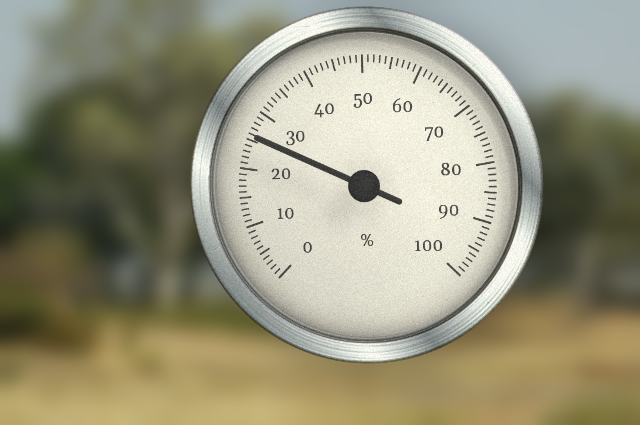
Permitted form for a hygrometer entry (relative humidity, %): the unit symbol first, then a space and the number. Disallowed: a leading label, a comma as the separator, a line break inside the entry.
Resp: % 26
